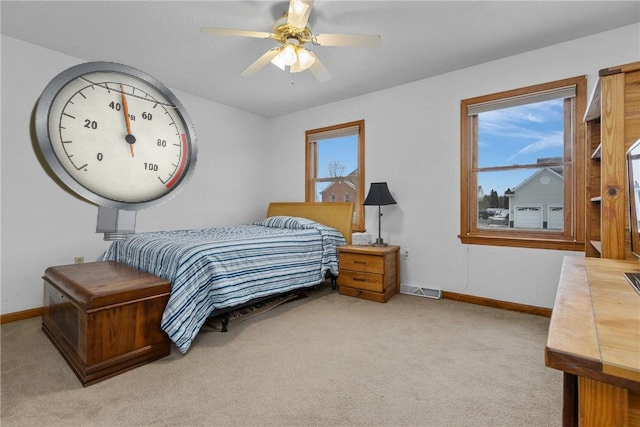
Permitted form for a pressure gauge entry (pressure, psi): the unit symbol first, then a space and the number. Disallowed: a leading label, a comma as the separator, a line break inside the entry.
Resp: psi 45
